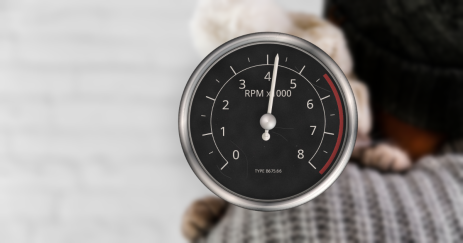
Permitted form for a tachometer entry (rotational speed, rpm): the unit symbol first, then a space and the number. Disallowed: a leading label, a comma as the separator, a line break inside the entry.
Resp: rpm 4250
